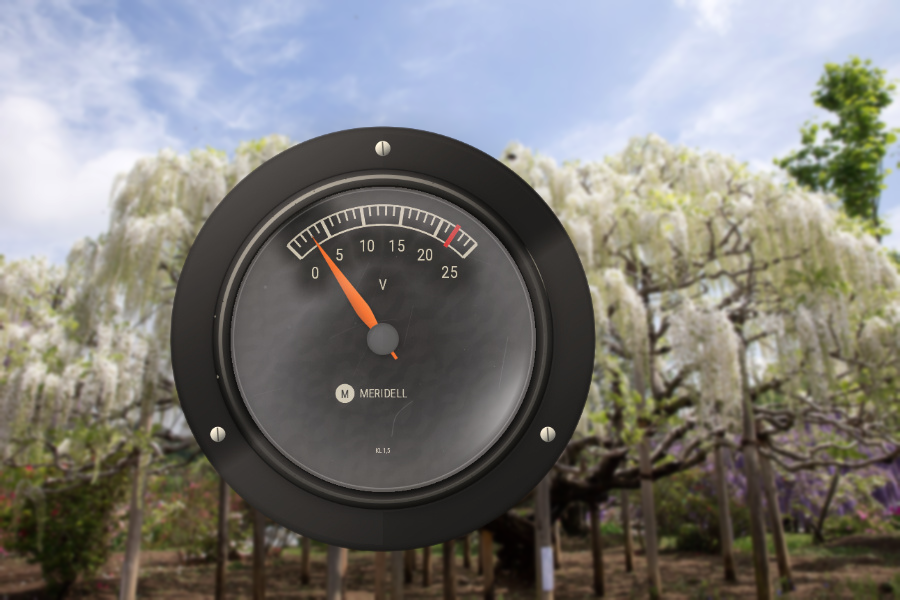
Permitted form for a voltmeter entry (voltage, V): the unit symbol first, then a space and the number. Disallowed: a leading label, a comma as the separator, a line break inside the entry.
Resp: V 3
